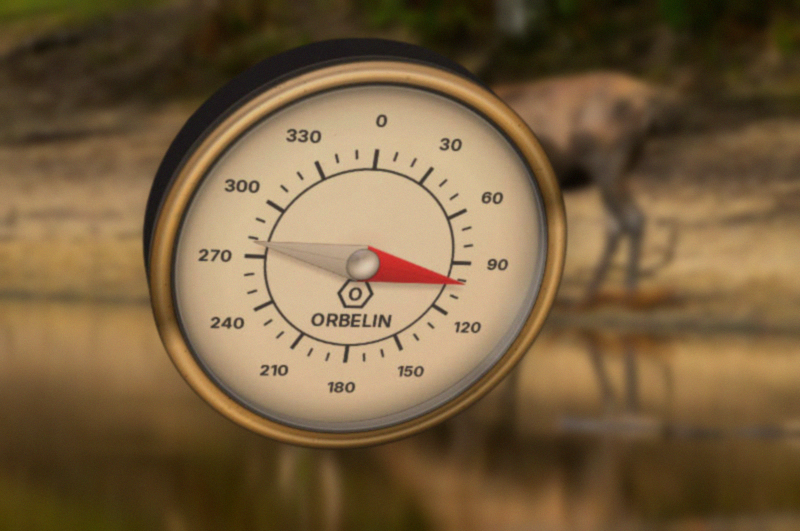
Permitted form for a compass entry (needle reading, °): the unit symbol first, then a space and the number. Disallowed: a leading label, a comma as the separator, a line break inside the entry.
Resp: ° 100
